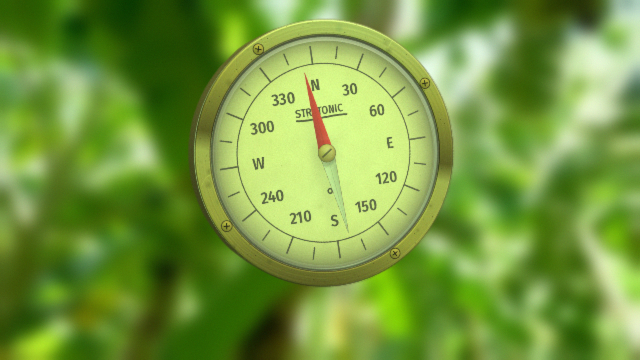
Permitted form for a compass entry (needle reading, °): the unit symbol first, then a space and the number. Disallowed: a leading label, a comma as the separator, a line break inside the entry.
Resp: ° 352.5
